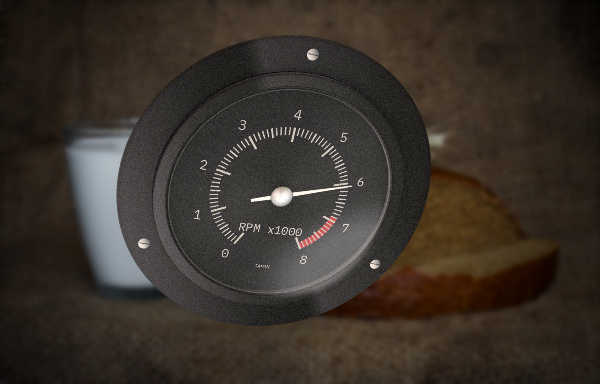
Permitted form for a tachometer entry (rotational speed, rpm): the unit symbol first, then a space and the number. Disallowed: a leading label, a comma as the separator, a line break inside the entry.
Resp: rpm 6000
